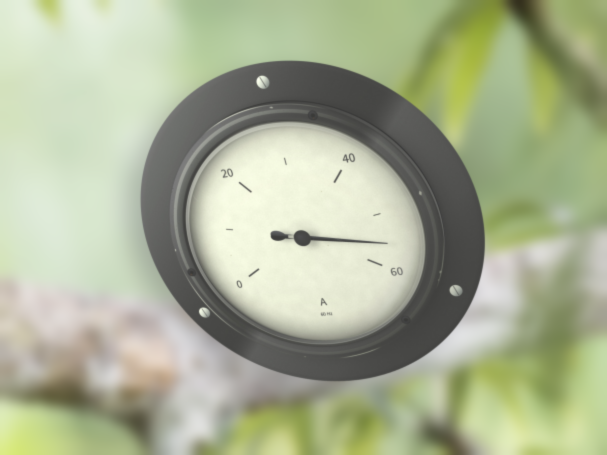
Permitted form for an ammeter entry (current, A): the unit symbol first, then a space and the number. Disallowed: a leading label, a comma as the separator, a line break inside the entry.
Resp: A 55
